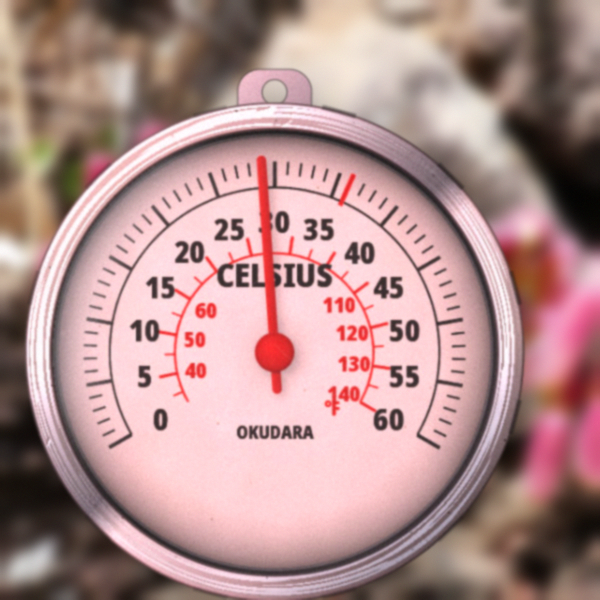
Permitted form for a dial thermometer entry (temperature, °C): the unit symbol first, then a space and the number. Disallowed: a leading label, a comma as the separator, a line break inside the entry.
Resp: °C 29
